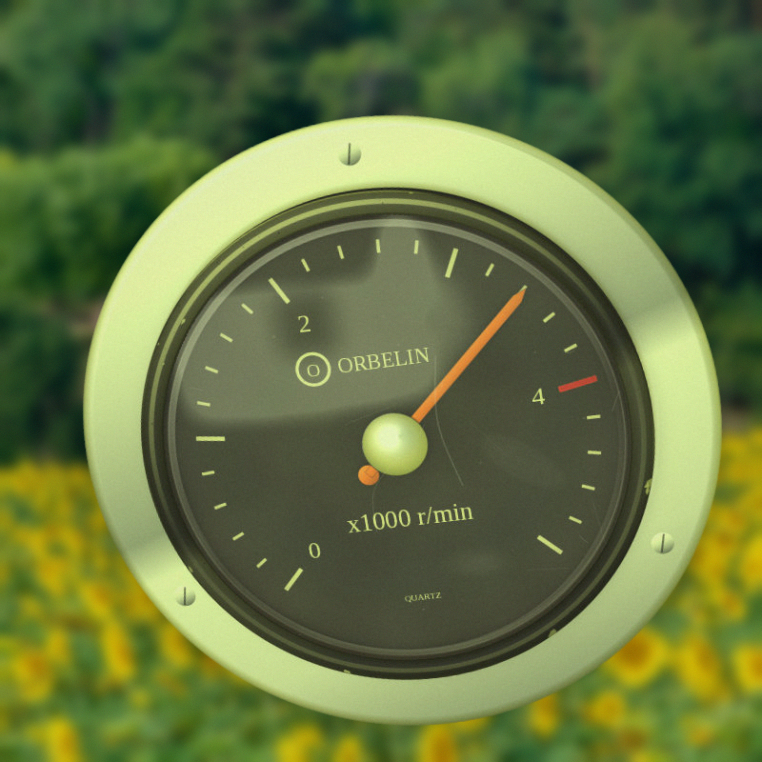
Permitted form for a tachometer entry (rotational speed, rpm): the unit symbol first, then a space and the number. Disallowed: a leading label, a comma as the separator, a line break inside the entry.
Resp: rpm 3400
